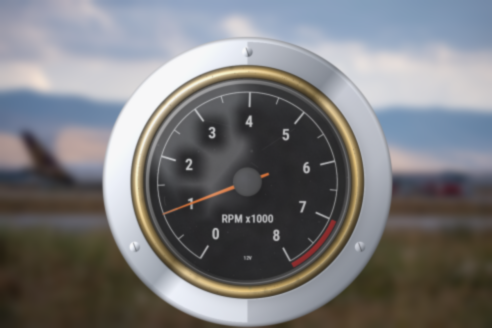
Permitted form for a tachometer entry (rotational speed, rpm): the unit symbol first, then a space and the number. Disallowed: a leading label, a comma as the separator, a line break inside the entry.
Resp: rpm 1000
